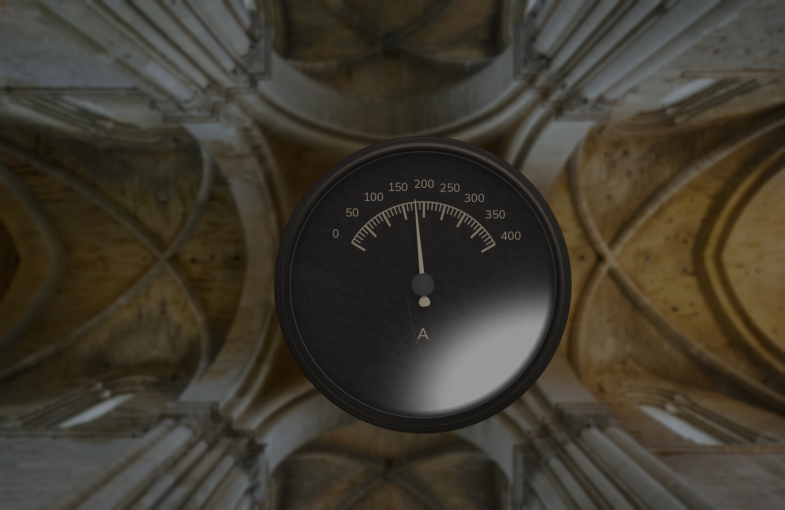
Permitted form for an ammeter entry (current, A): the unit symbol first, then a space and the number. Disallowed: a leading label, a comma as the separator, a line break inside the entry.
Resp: A 180
